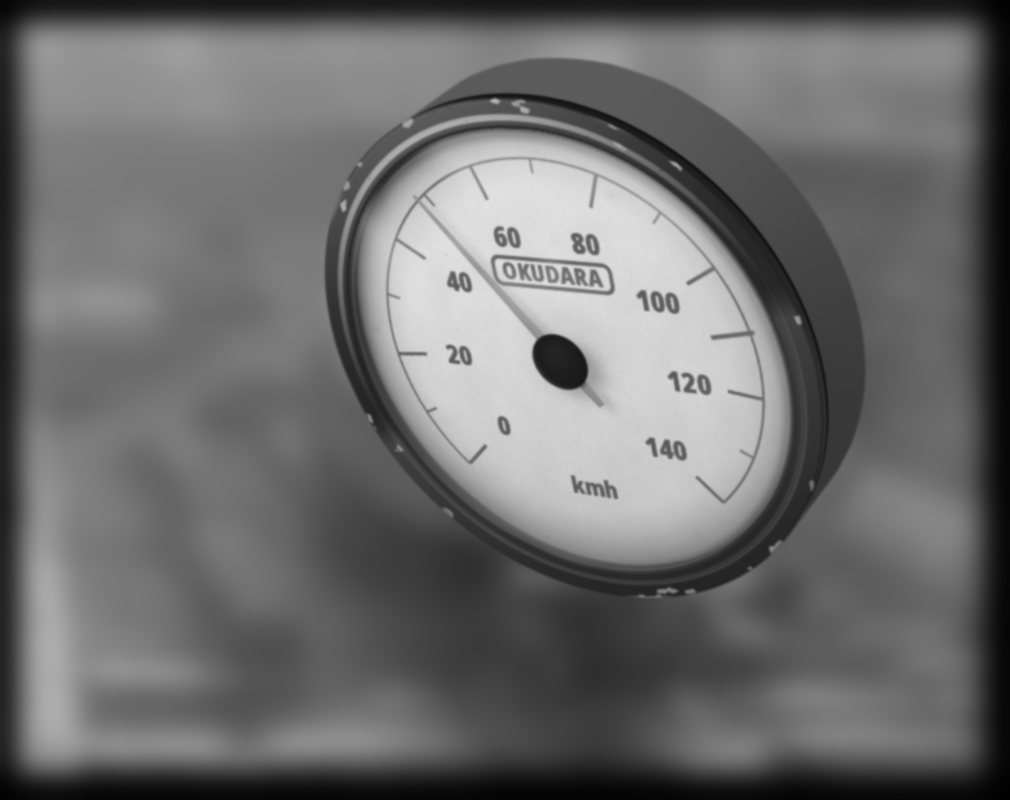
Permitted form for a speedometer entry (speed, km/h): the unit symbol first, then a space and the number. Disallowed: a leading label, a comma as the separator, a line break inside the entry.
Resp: km/h 50
